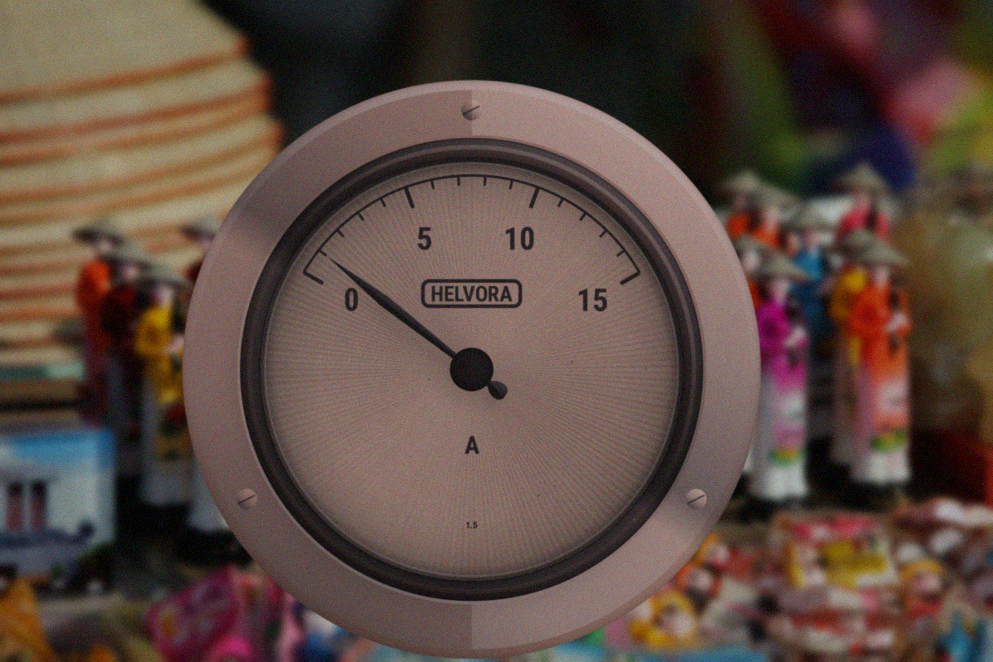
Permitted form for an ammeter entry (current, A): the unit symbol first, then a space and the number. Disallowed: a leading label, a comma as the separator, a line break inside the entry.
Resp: A 1
